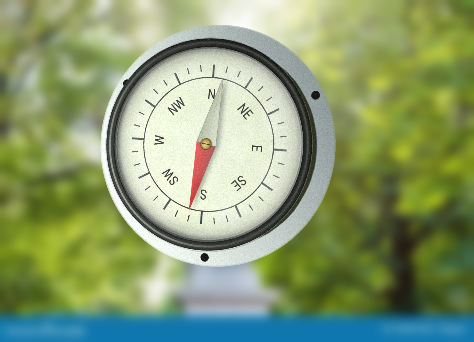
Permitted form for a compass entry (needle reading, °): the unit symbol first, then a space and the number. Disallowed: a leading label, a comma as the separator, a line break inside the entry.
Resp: ° 190
